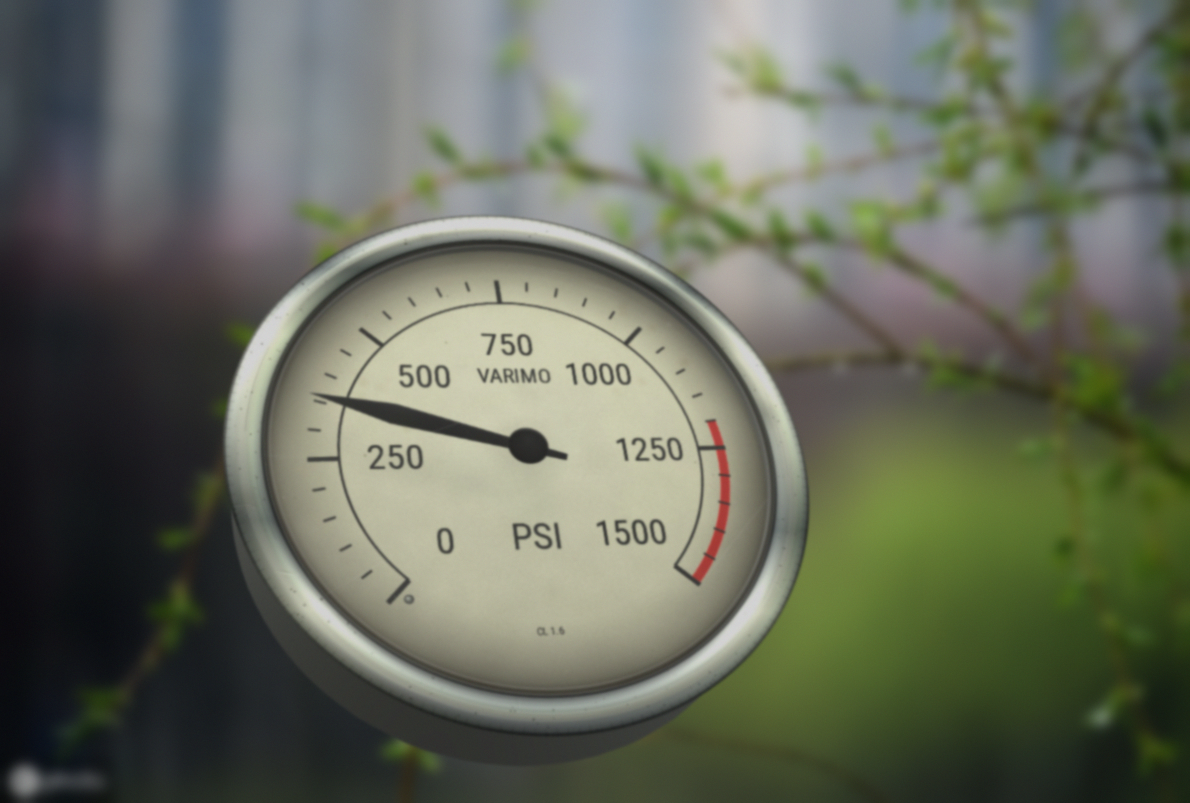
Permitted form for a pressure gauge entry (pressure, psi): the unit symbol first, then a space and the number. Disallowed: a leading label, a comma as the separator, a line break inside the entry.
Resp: psi 350
